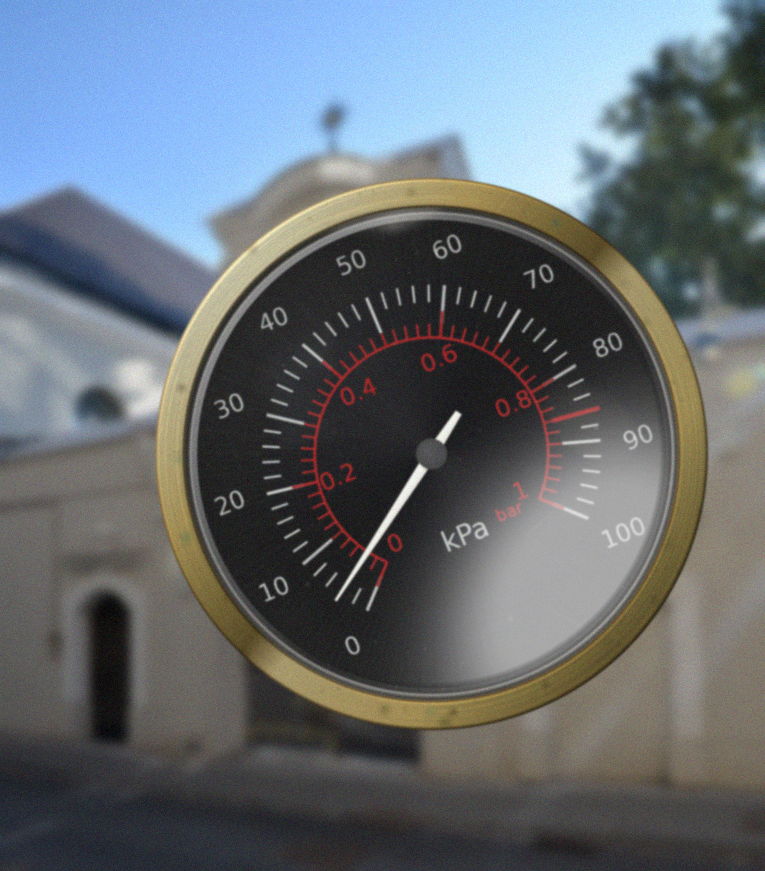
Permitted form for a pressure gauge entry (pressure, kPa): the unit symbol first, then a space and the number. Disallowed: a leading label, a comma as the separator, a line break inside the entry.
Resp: kPa 4
